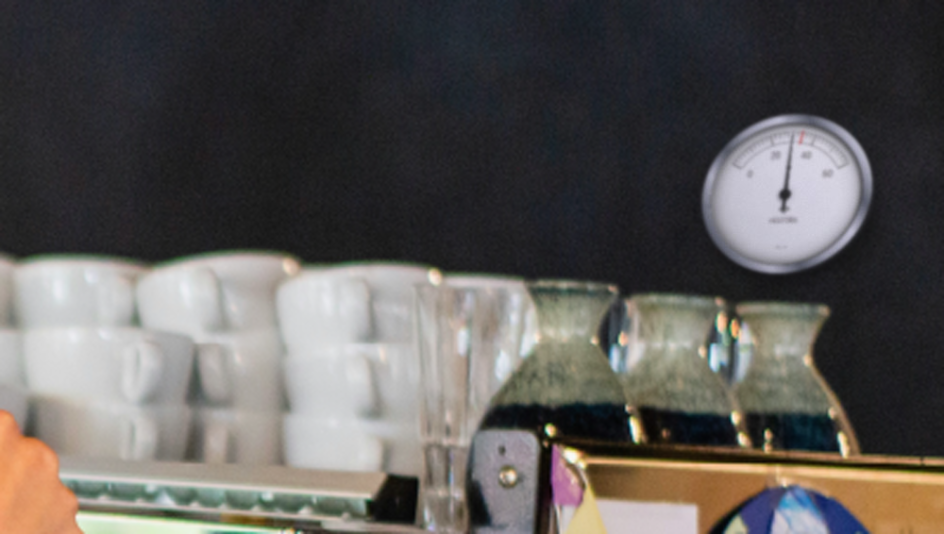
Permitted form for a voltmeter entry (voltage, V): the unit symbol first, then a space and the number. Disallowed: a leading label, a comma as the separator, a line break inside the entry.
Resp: V 30
